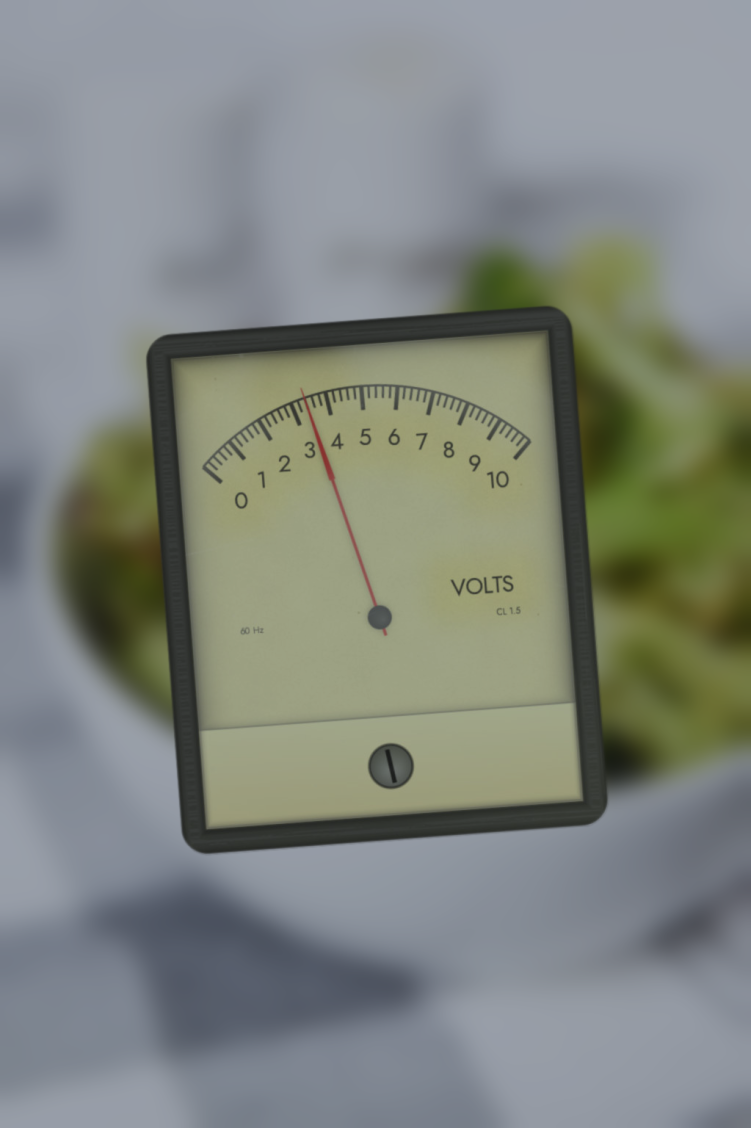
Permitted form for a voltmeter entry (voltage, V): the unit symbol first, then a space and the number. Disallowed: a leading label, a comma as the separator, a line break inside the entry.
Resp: V 3.4
